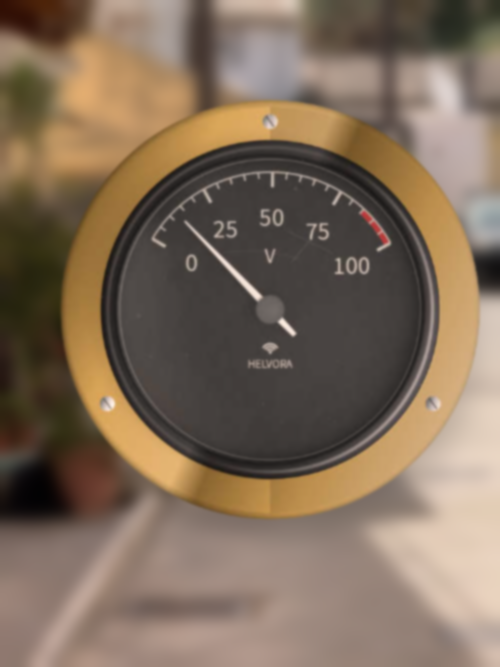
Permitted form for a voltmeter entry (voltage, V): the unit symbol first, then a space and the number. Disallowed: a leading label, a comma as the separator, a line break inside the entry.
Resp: V 12.5
